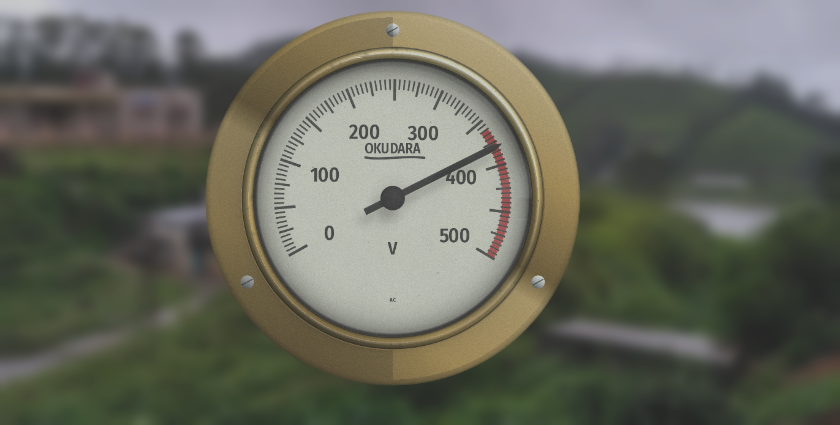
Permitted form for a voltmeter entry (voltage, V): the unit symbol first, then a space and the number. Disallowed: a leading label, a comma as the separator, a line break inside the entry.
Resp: V 380
